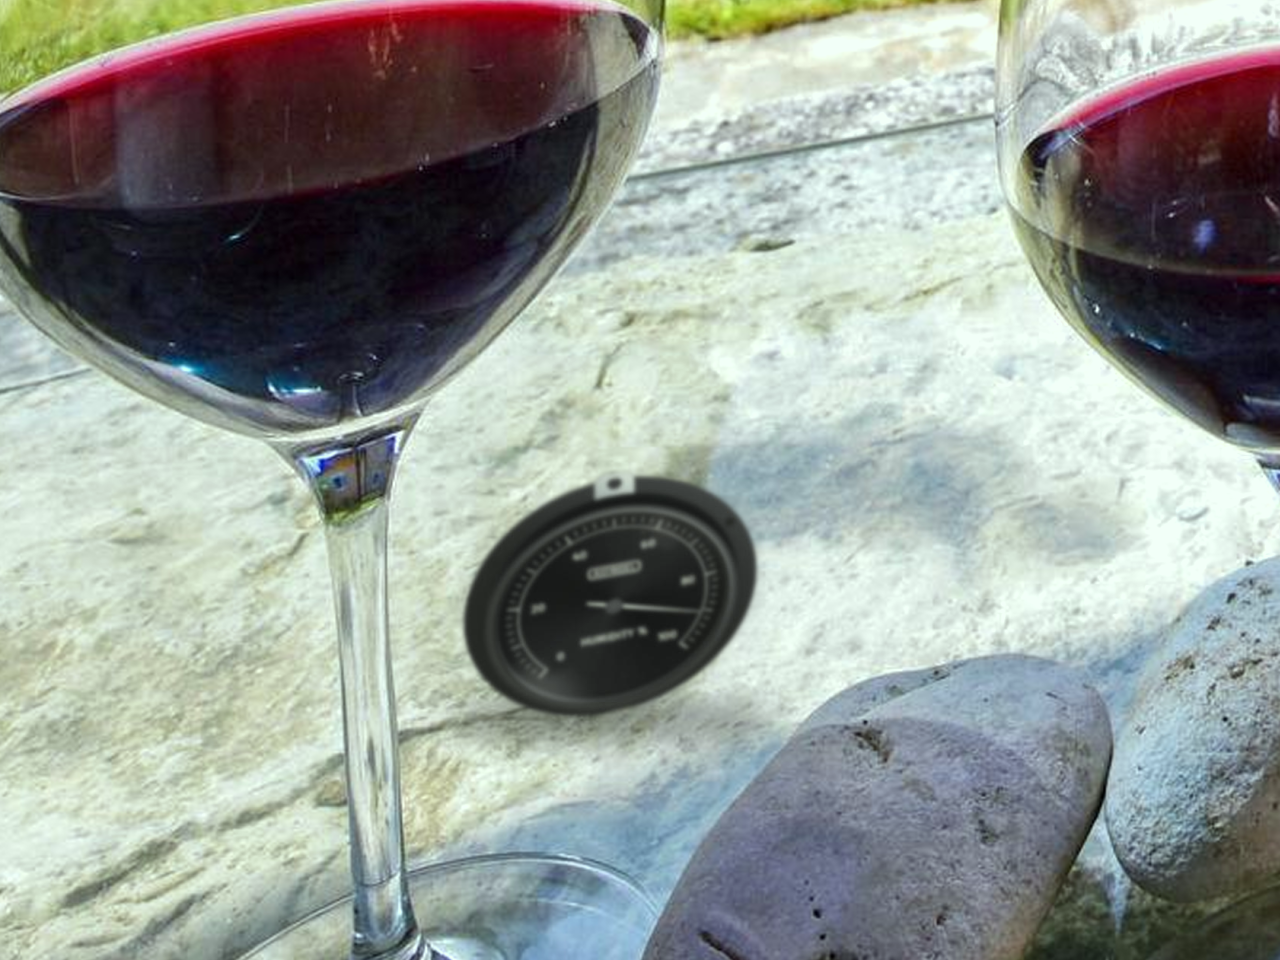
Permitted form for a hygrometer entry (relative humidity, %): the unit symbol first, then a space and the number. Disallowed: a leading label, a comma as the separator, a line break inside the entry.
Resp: % 90
